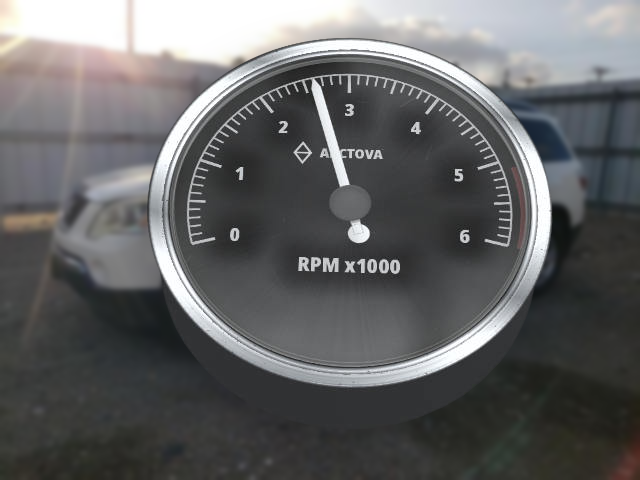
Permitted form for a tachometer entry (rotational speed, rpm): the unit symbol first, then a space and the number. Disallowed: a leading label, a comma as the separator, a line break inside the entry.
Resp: rpm 2600
